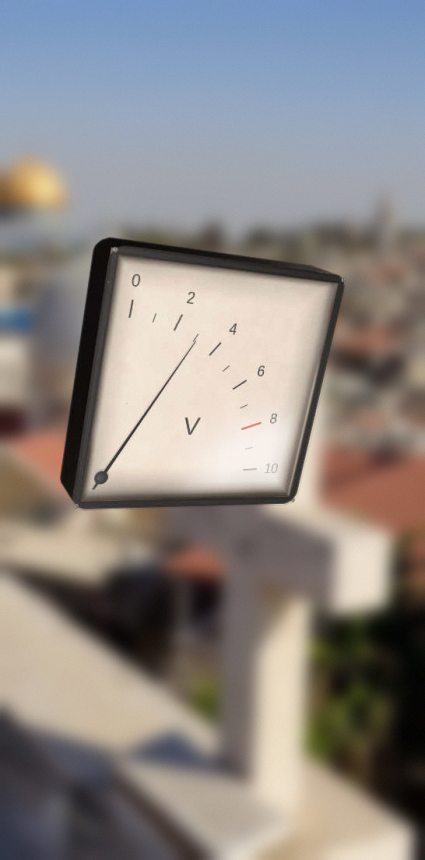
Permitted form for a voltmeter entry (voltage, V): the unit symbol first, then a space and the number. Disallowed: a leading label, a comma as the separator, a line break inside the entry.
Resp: V 3
